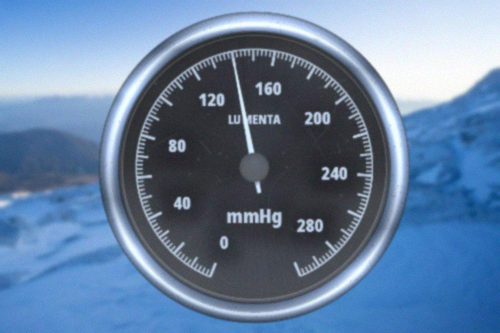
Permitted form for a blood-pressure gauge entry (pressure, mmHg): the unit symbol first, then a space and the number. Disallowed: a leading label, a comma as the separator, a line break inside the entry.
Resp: mmHg 140
